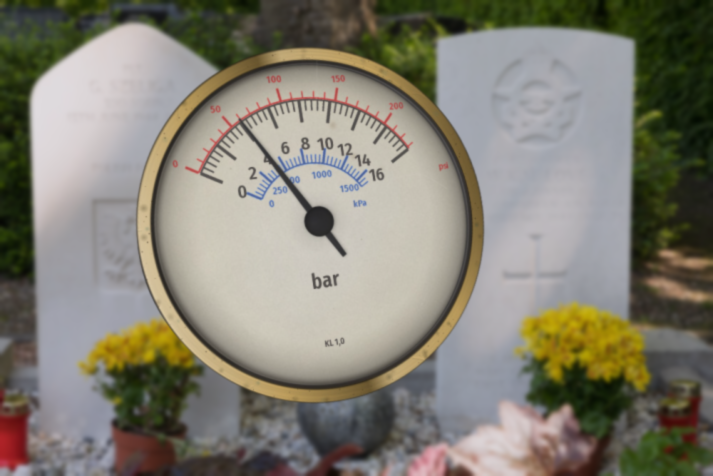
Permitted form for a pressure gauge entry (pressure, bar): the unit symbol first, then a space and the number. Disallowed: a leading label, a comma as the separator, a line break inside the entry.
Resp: bar 4
